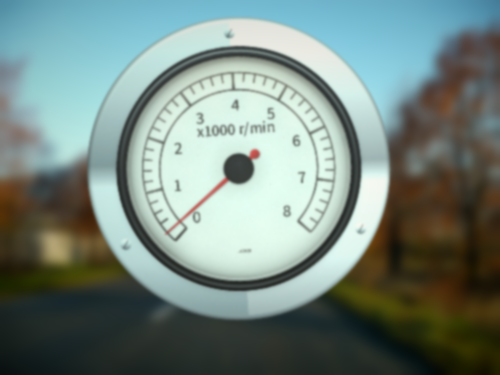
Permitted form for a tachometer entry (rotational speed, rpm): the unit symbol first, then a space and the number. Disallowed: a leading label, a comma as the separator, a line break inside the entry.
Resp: rpm 200
